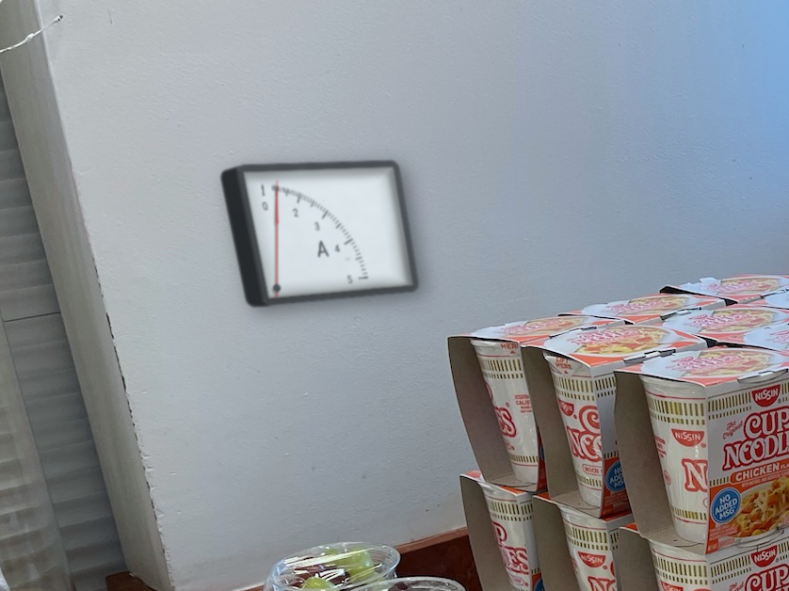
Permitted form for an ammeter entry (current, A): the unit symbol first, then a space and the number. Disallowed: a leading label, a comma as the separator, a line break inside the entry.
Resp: A 1
